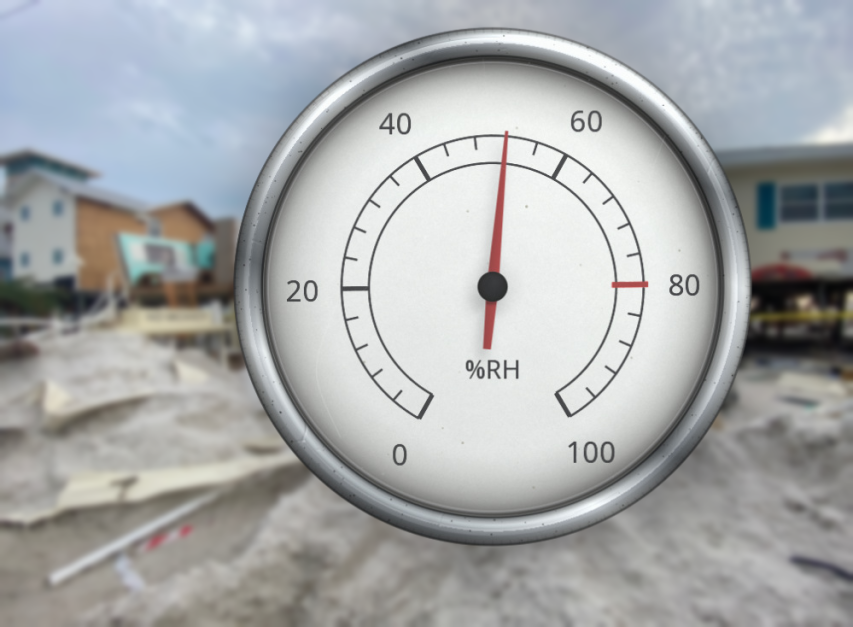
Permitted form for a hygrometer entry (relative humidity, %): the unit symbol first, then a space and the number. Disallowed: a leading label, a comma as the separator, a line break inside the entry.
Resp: % 52
